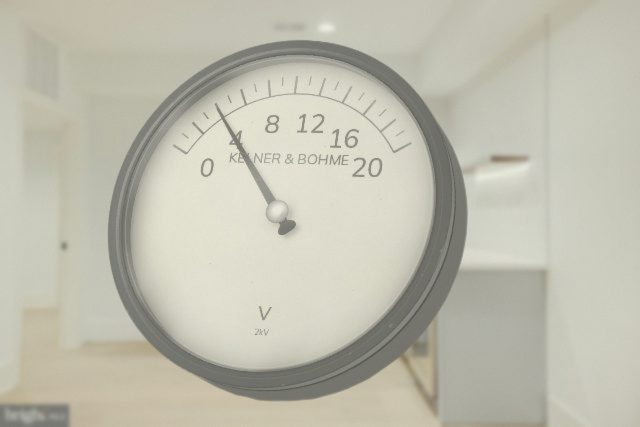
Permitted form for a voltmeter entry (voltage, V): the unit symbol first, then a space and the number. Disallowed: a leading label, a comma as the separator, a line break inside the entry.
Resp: V 4
